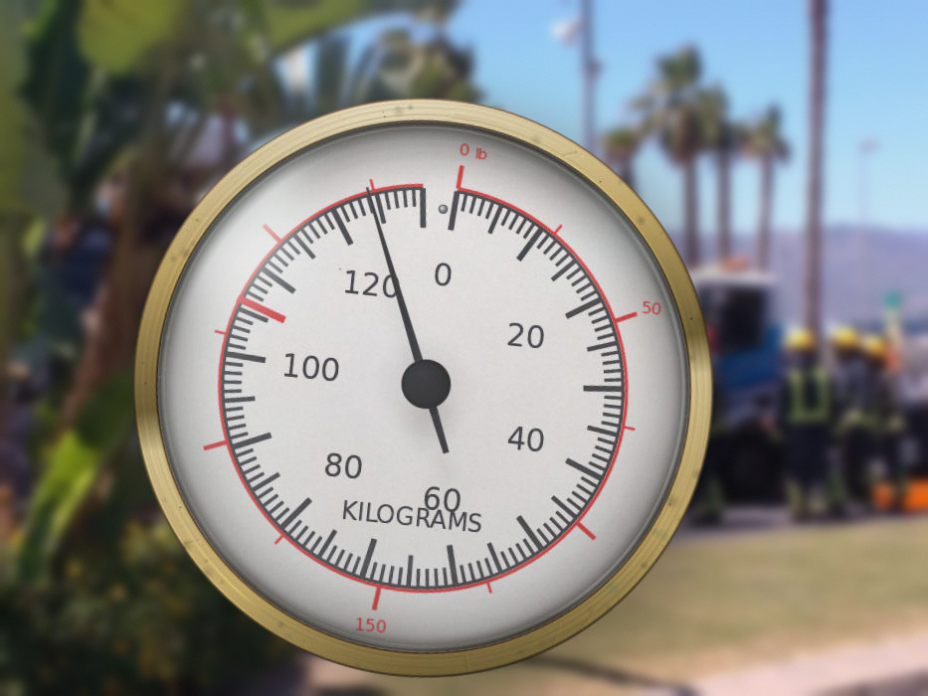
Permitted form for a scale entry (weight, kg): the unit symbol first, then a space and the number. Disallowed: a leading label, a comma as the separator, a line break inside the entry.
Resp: kg 124
